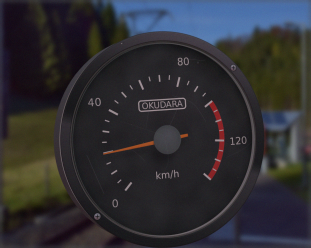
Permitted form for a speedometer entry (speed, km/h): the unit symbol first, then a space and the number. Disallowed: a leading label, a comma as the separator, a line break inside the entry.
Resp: km/h 20
